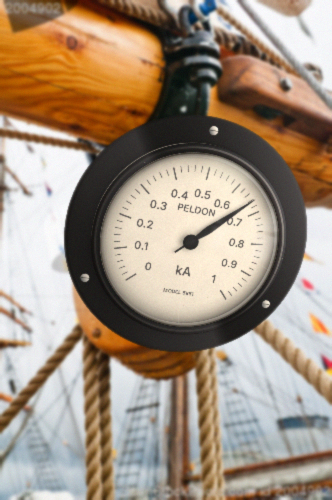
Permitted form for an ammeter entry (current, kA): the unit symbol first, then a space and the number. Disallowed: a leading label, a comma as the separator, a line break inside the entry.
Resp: kA 0.66
